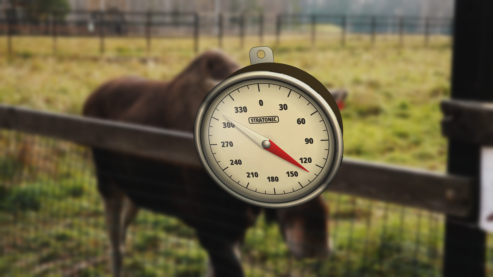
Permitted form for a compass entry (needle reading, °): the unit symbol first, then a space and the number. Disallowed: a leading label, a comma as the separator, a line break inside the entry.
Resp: ° 130
